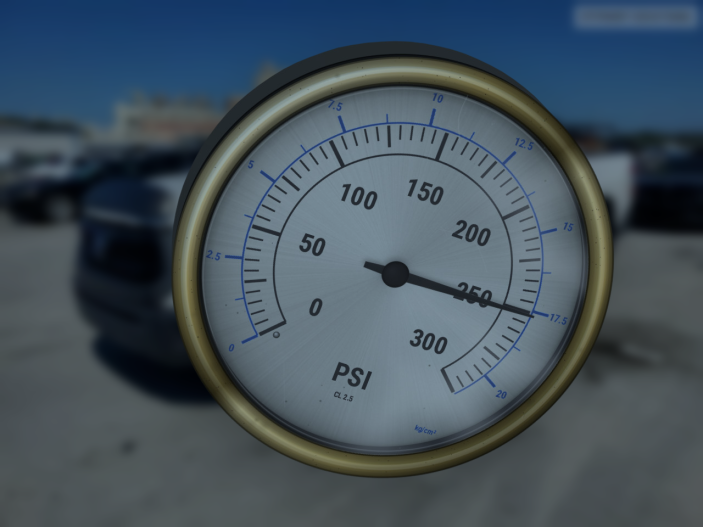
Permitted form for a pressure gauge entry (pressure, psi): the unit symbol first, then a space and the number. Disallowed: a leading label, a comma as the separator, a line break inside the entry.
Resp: psi 250
